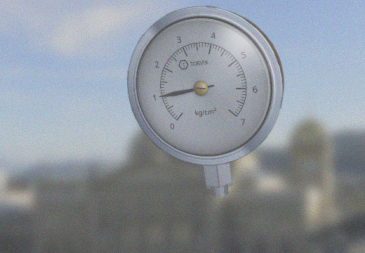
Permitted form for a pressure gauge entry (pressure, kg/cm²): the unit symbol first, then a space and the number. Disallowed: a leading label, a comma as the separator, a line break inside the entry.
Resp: kg/cm² 1
